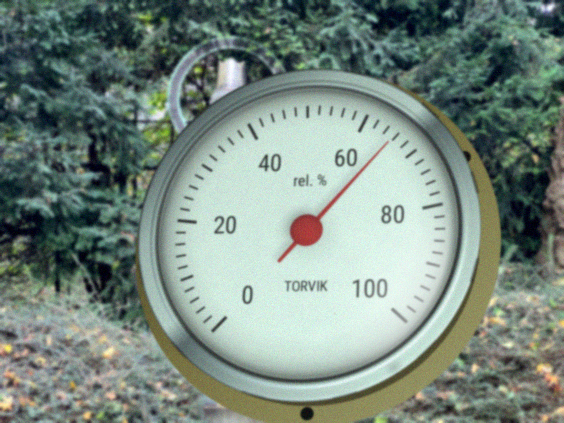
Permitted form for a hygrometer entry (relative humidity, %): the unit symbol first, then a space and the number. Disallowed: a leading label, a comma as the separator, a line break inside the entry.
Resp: % 66
